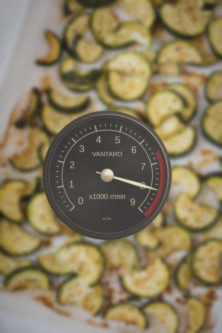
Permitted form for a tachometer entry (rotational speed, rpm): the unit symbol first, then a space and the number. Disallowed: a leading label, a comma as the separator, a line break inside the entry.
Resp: rpm 8000
